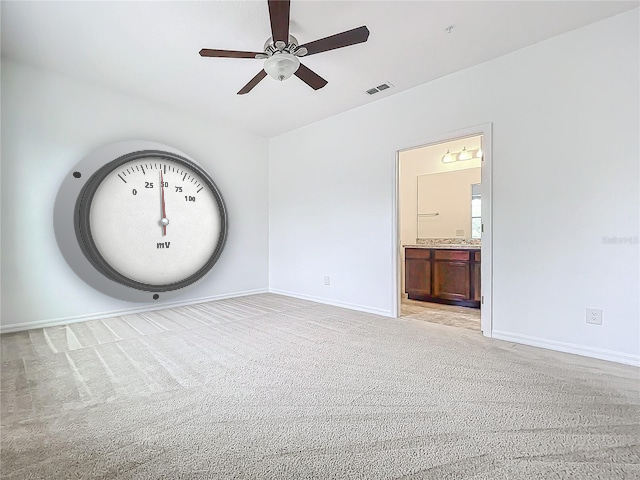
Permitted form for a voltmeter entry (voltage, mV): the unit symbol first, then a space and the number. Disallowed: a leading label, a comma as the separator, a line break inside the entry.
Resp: mV 45
